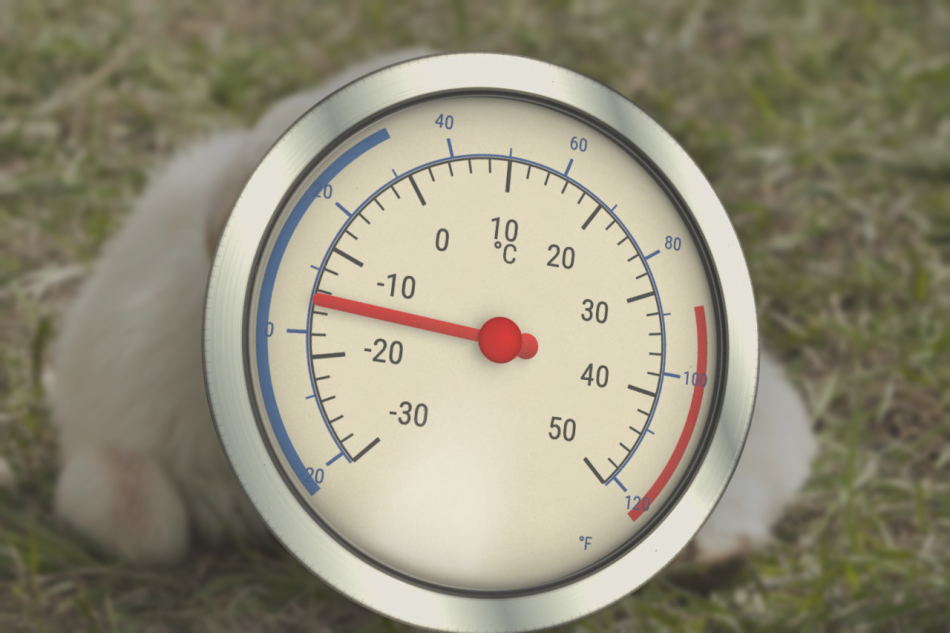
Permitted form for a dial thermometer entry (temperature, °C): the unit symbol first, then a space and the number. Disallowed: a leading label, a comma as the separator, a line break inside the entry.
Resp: °C -15
